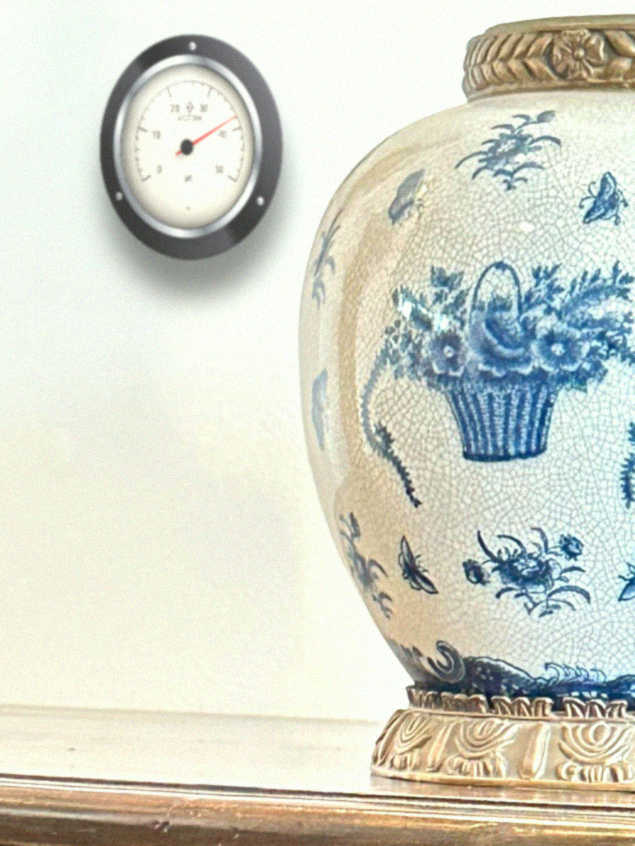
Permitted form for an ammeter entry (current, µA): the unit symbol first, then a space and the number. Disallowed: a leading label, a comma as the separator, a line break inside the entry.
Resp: µA 38
